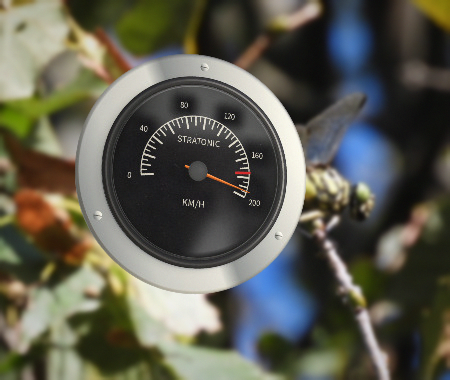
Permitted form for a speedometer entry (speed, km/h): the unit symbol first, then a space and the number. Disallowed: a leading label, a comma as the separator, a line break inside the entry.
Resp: km/h 195
